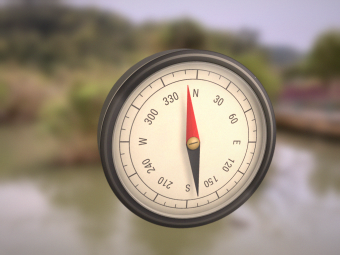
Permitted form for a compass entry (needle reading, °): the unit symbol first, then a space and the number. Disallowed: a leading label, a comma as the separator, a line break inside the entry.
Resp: ° 350
